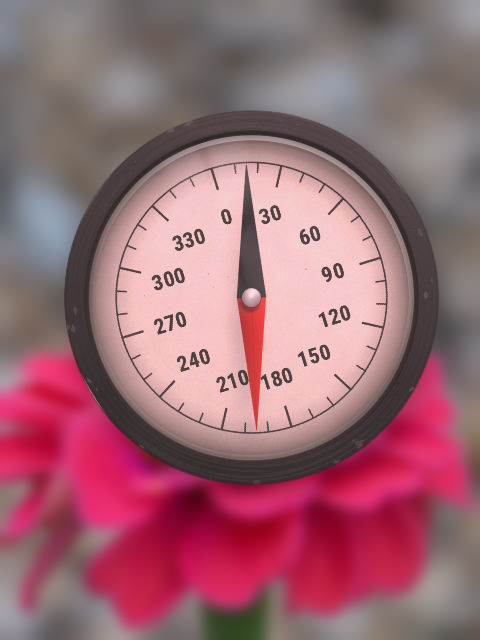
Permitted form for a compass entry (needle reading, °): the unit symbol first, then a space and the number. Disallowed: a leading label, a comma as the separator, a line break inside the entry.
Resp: ° 195
